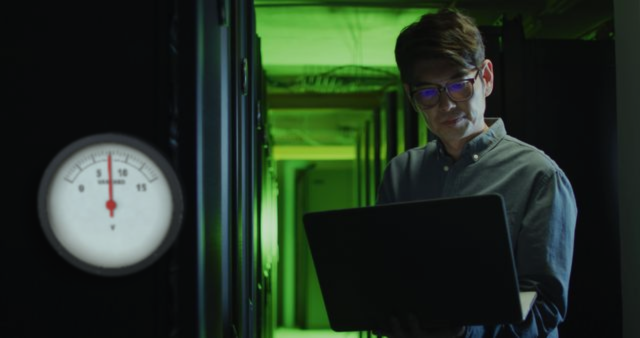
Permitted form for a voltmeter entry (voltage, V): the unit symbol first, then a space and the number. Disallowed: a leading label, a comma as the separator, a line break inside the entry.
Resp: V 7.5
